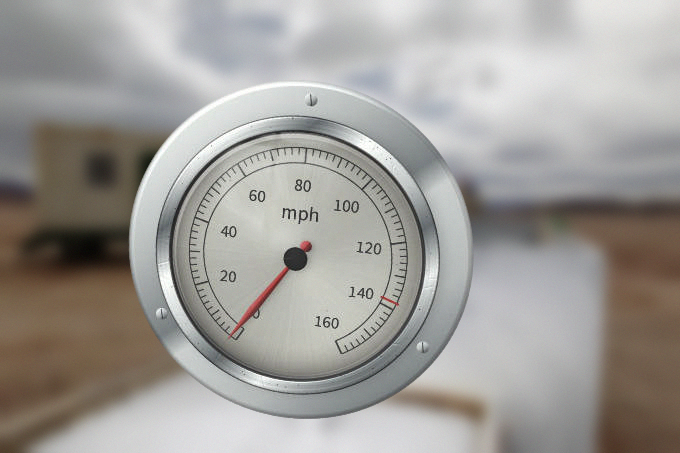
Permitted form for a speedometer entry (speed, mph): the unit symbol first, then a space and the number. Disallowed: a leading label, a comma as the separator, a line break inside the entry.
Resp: mph 2
